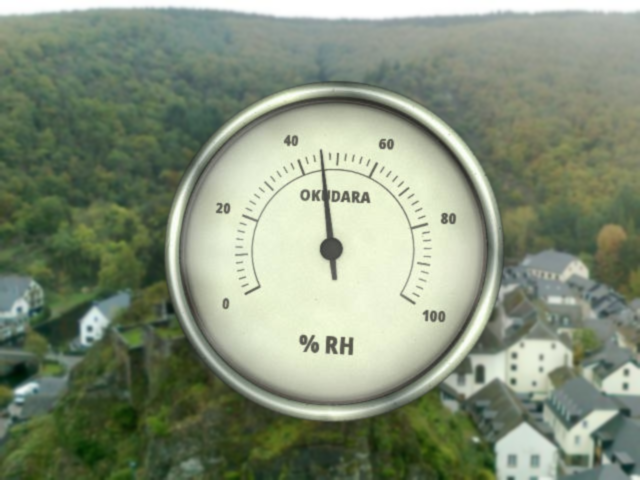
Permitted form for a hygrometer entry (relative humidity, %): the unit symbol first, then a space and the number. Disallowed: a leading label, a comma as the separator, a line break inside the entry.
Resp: % 46
